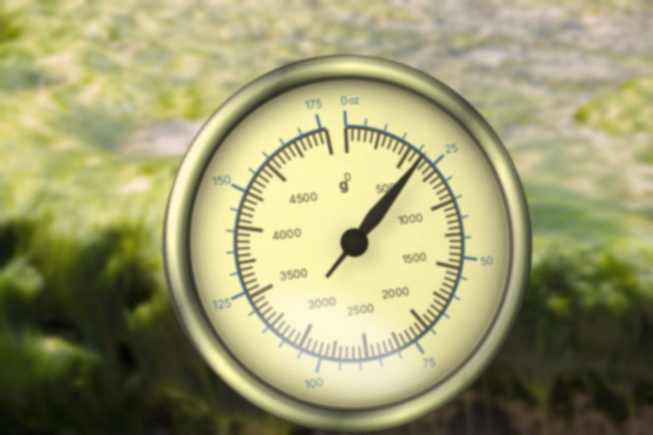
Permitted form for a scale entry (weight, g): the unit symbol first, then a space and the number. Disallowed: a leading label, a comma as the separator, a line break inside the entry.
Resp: g 600
